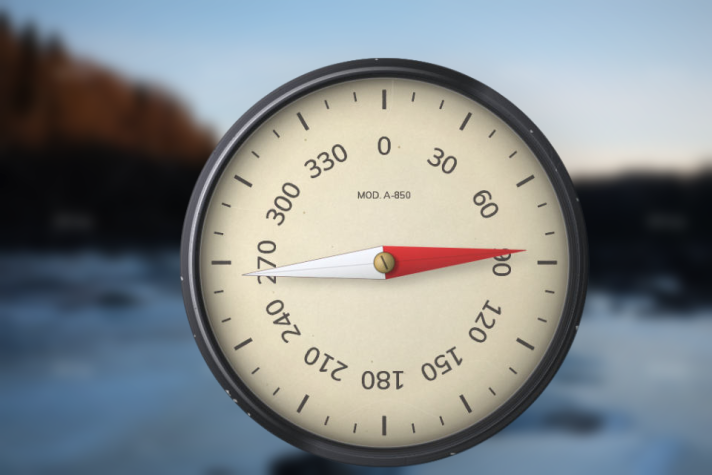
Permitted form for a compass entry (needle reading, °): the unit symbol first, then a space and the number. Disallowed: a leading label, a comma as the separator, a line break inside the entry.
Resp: ° 85
